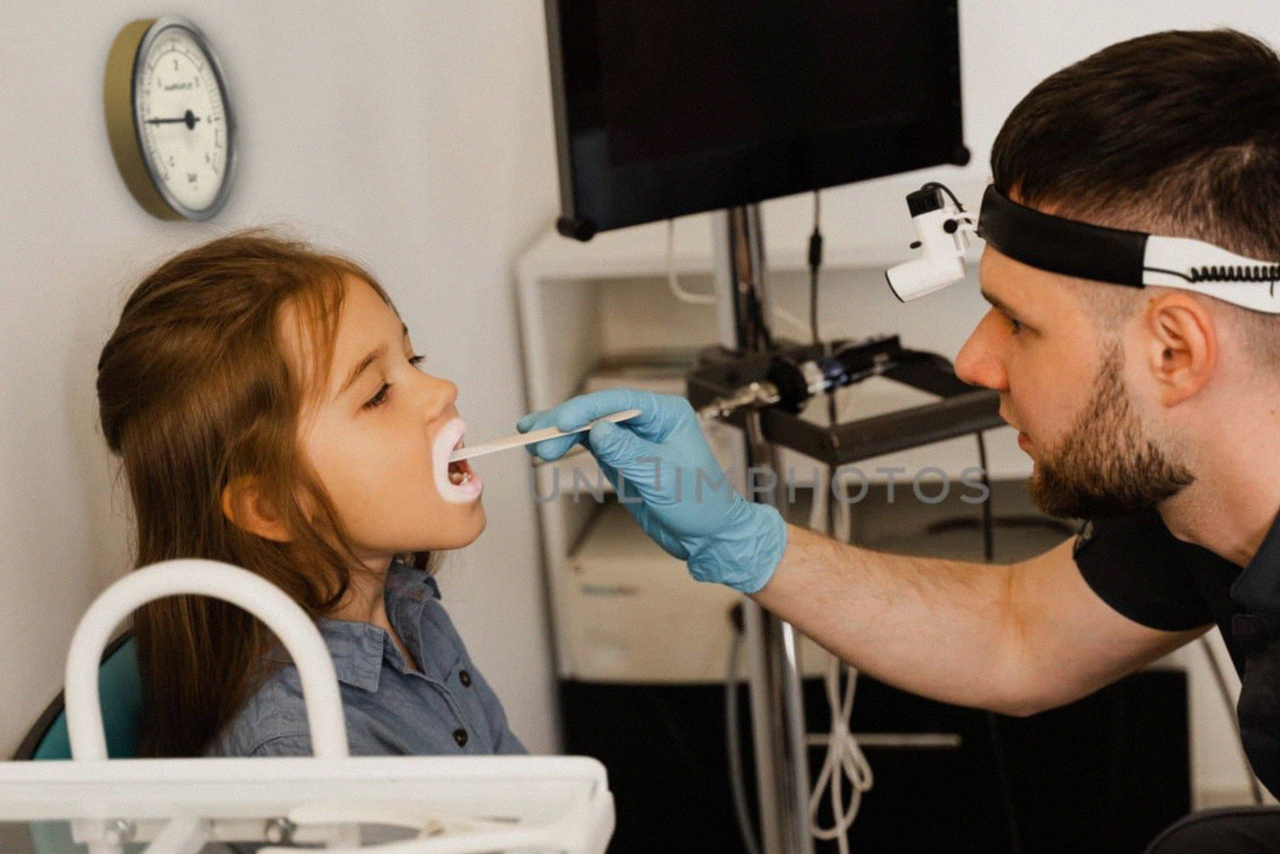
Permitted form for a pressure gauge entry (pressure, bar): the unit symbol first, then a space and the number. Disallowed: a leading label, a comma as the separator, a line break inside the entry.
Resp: bar 0
